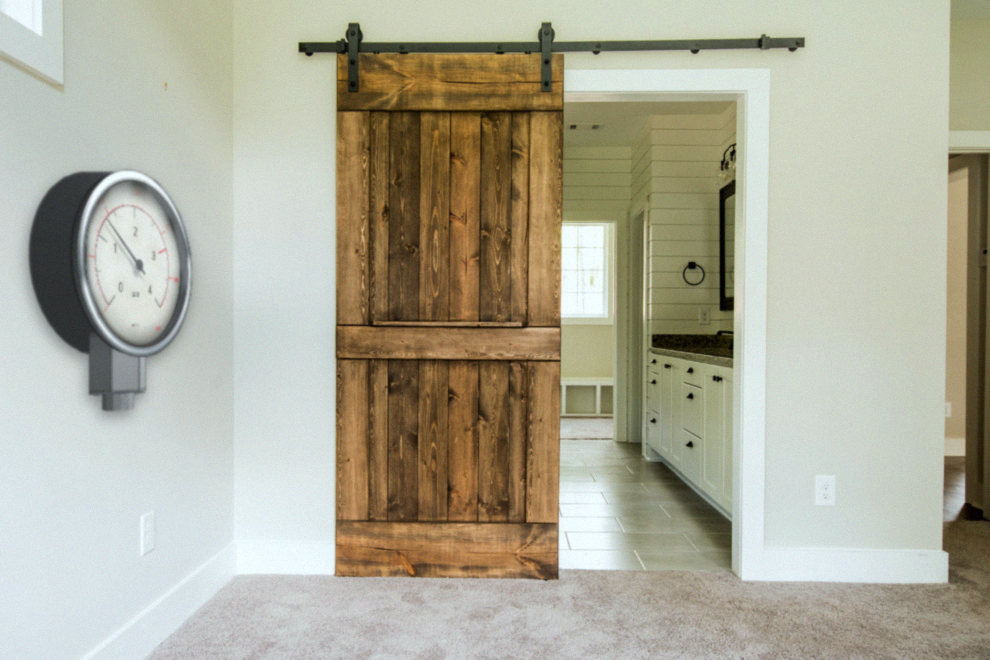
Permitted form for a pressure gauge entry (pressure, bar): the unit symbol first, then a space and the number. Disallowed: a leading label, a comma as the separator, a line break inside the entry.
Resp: bar 1.25
